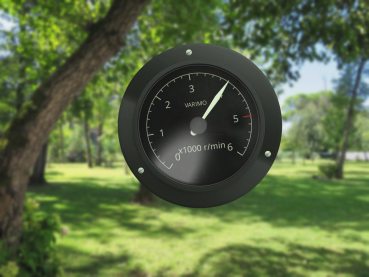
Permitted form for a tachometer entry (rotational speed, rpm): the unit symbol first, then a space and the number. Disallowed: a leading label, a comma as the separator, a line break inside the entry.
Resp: rpm 4000
